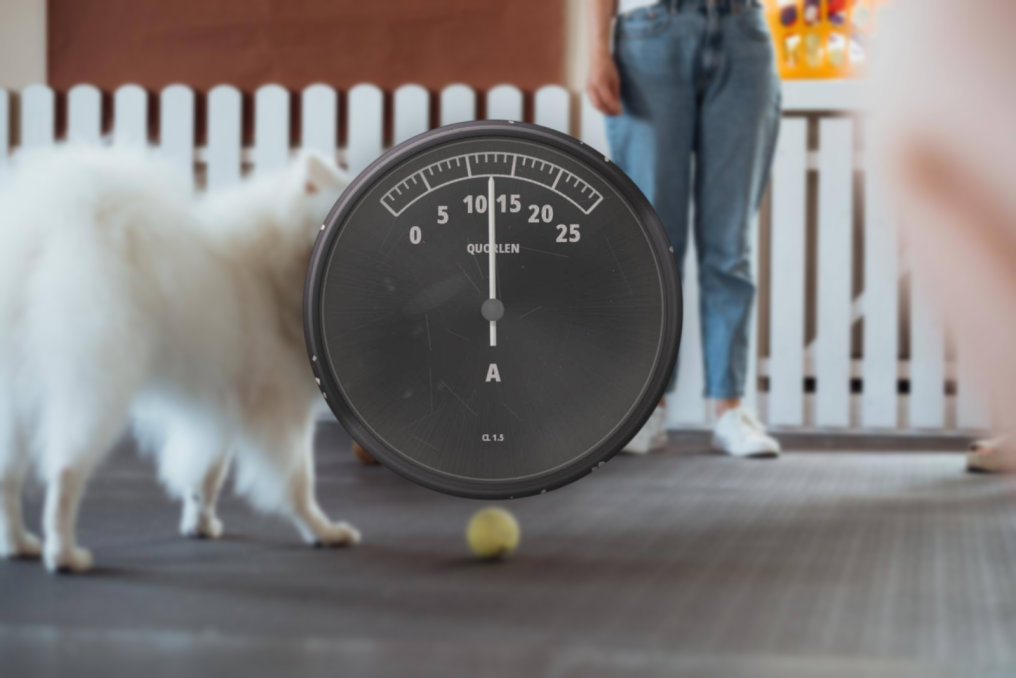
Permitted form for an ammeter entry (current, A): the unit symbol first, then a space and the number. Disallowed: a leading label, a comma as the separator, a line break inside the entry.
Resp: A 12.5
